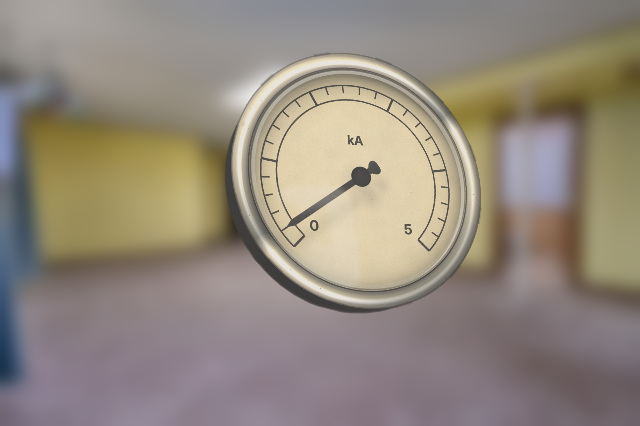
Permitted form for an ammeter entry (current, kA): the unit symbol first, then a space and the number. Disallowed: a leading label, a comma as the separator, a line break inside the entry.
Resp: kA 0.2
